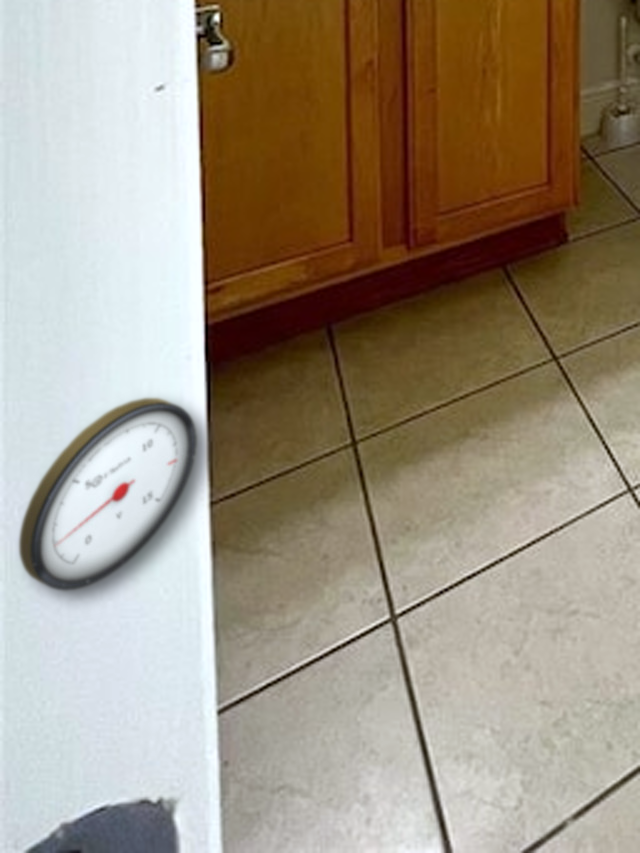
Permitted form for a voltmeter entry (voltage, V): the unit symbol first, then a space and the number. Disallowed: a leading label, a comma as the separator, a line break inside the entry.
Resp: V 2
